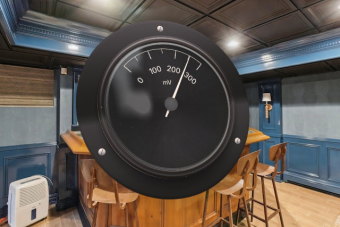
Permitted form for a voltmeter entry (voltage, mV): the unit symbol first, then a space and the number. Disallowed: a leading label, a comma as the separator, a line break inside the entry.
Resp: mV 250
